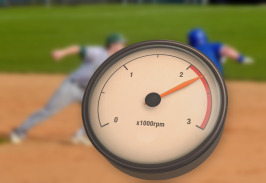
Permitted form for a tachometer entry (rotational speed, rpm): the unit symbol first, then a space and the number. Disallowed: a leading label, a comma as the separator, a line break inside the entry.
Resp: rpm 2250
